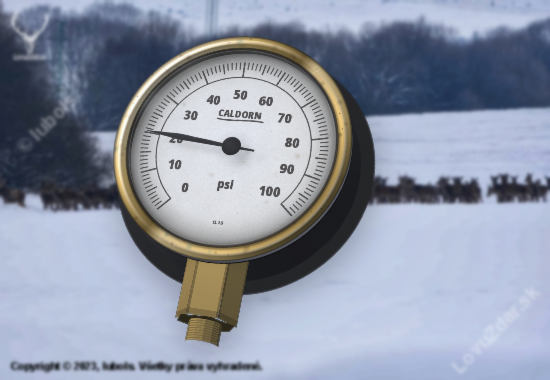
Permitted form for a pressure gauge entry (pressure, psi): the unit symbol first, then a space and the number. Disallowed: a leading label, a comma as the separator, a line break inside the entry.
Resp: psi 20
